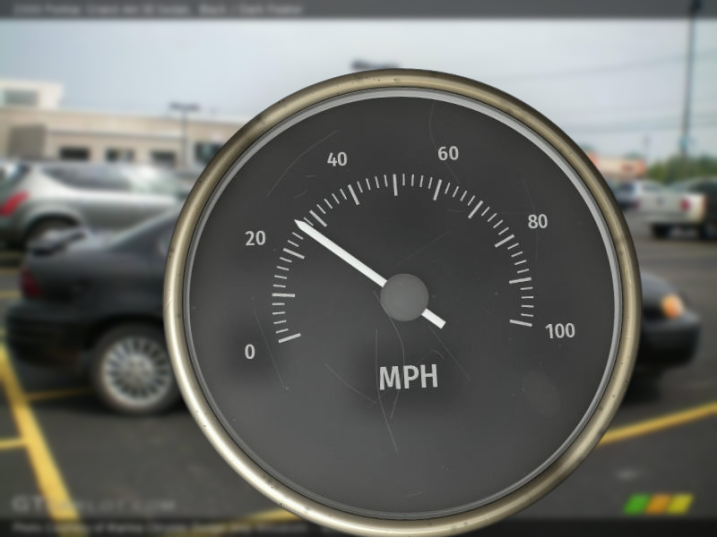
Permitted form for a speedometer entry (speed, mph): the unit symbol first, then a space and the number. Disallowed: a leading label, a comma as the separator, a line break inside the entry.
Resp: mph 26
